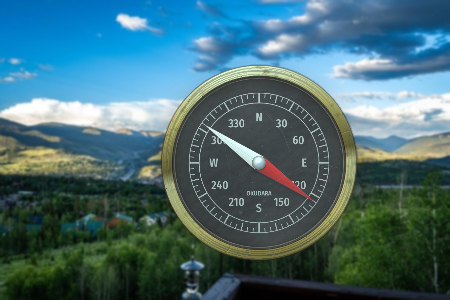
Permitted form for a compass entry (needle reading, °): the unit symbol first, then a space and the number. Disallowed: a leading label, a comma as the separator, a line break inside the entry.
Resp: ° 125
